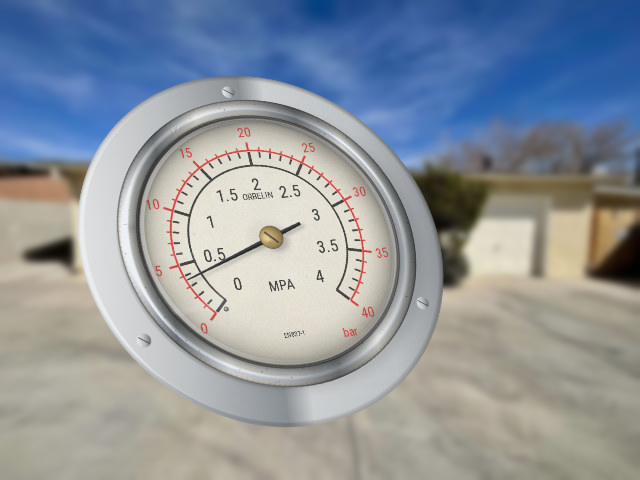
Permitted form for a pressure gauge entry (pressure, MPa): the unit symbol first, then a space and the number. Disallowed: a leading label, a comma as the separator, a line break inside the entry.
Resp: MPa 0.35
